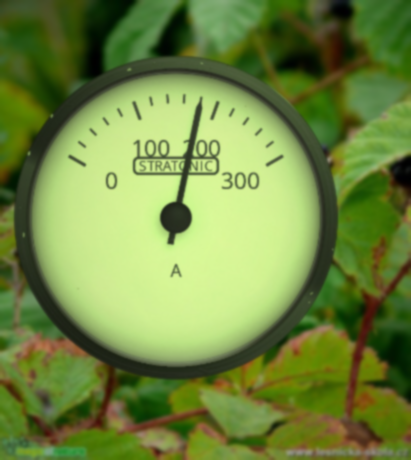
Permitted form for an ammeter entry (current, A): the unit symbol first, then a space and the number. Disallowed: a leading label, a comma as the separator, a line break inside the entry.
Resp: A 180
